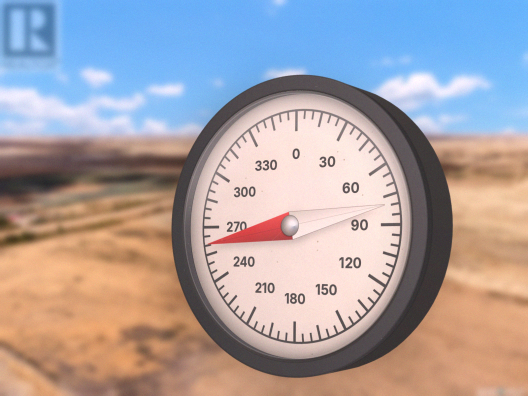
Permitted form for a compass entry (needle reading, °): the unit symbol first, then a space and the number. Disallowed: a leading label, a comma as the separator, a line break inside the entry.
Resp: ° 260
